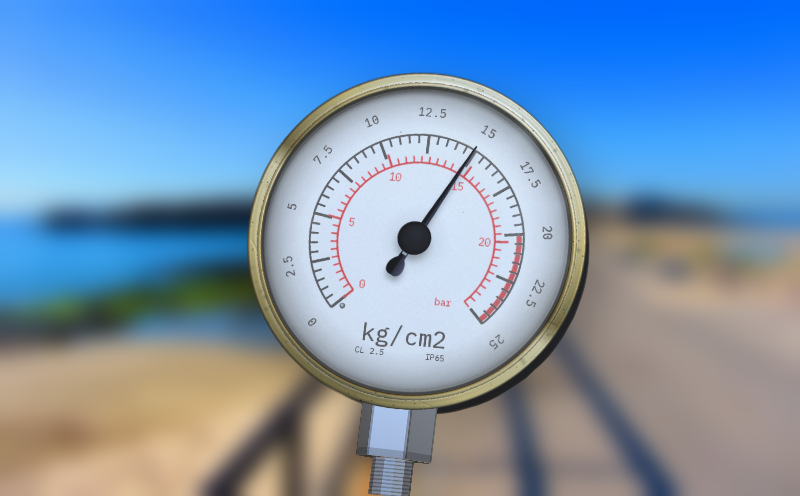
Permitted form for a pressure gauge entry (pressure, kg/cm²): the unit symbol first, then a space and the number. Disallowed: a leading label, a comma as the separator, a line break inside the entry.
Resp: kg/cm² 15
